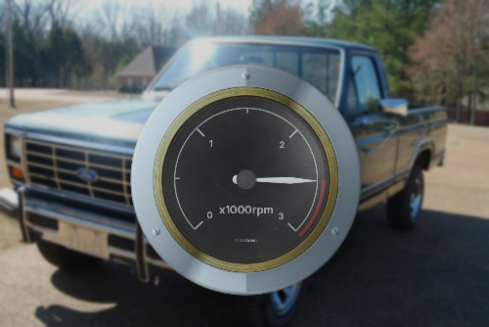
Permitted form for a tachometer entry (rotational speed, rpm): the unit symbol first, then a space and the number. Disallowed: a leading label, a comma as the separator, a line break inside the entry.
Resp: rpm 2500
